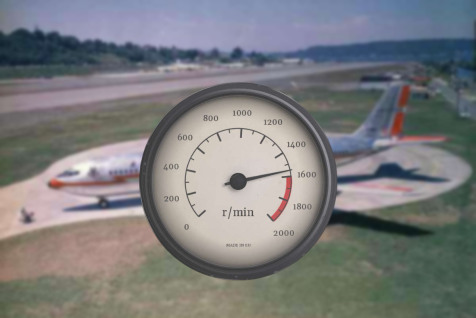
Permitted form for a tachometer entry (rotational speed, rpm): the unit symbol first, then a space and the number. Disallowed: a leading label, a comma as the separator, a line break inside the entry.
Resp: rpm 1550
